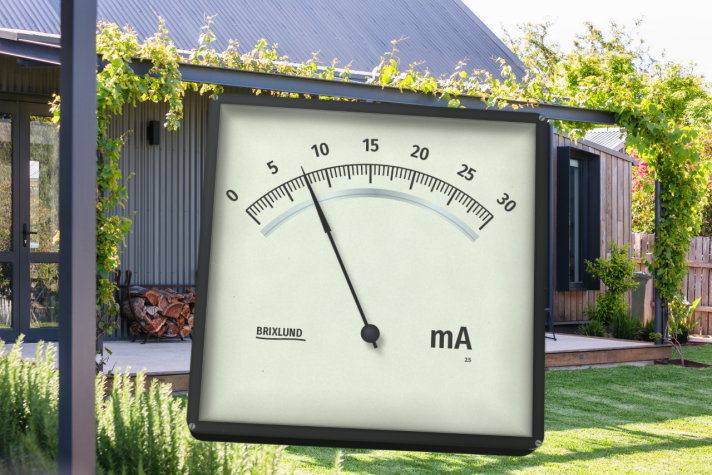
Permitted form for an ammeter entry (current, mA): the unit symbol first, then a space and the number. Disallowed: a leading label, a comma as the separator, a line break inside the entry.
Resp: mA 7.5
